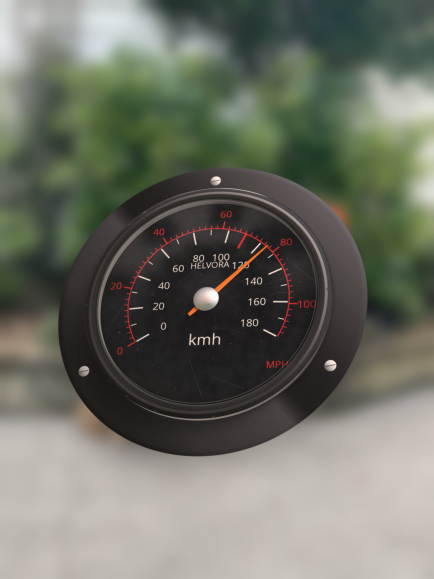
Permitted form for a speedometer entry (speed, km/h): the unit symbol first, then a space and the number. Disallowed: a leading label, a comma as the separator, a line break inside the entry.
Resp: km/h 125
